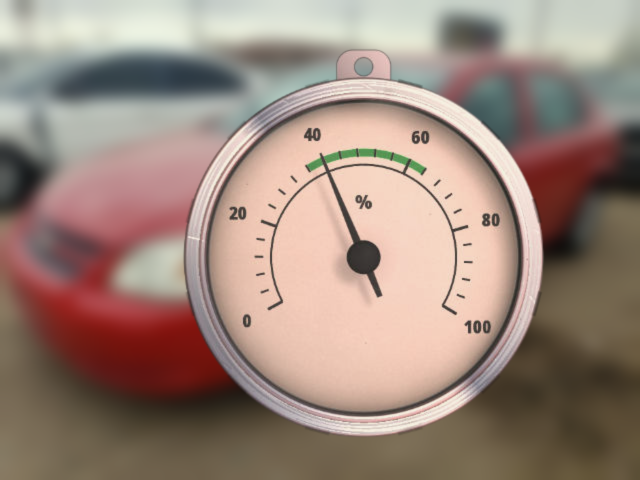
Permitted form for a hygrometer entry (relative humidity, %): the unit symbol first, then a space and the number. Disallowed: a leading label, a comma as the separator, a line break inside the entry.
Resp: % 40
